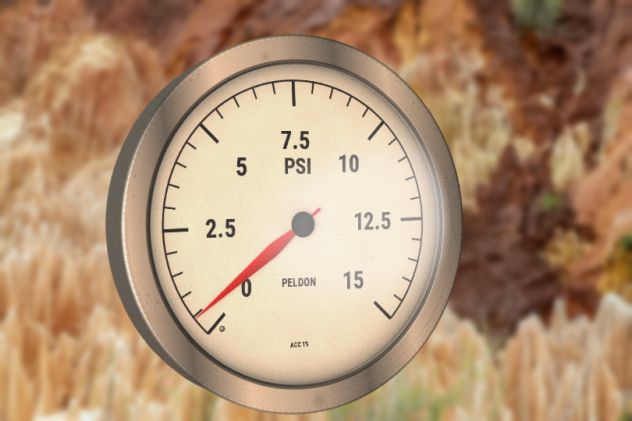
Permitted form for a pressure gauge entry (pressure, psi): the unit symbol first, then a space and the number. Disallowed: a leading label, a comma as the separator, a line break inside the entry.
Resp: psi 0.5
